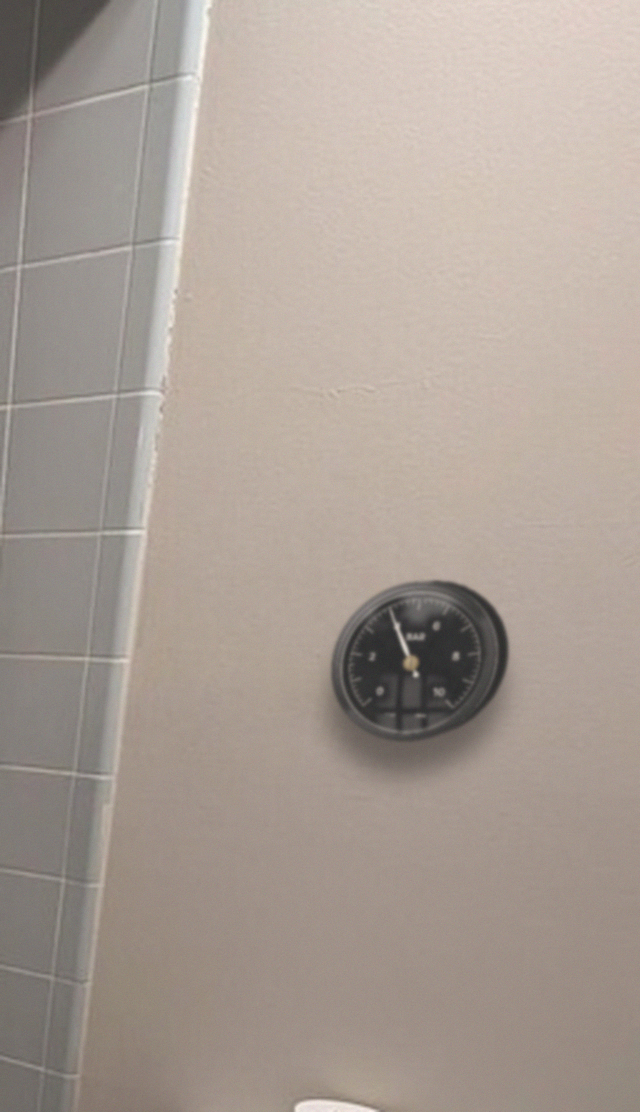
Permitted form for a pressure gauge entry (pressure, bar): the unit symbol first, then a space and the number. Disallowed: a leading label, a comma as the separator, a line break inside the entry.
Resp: bar 4
